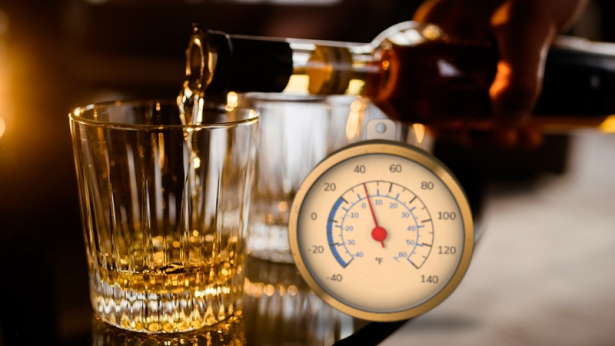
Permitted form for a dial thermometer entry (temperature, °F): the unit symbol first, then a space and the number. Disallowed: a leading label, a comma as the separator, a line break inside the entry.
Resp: °F 40
